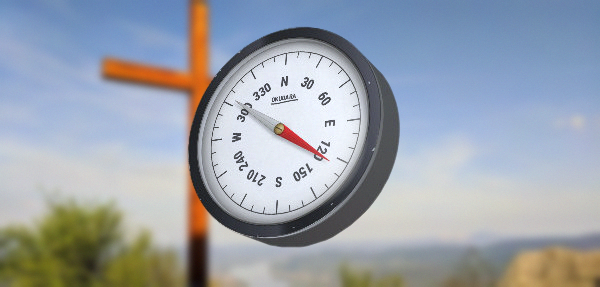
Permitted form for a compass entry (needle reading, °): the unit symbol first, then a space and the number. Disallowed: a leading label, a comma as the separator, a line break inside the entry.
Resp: ° 125
